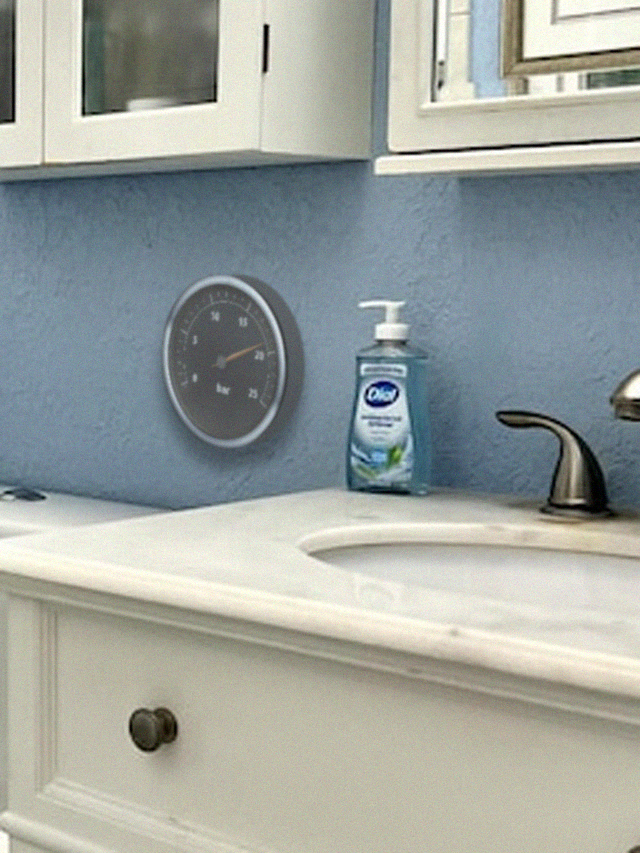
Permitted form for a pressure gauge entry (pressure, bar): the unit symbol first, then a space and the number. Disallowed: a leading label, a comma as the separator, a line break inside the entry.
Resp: bar 19
